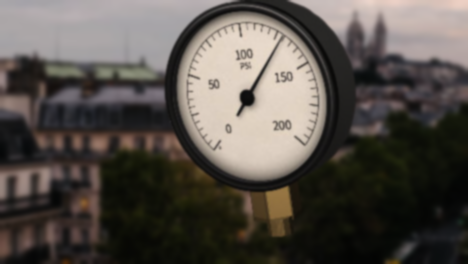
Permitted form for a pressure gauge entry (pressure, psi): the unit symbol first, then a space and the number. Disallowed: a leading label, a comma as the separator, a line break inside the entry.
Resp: psi 130
